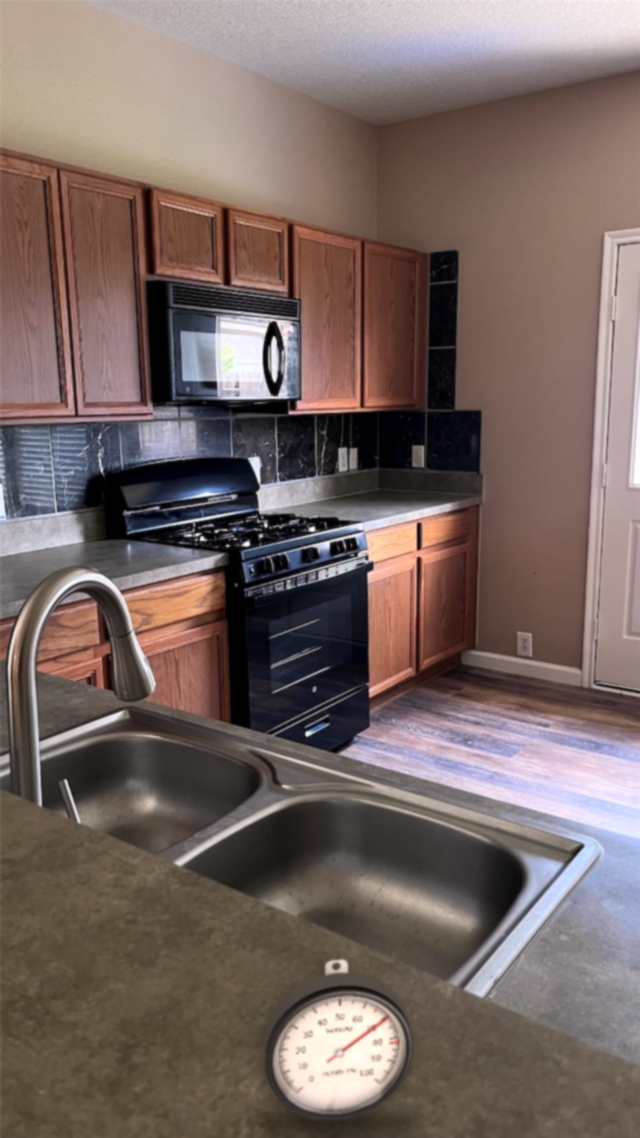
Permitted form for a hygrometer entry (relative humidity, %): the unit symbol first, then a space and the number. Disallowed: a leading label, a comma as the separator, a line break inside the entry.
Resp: % 70
